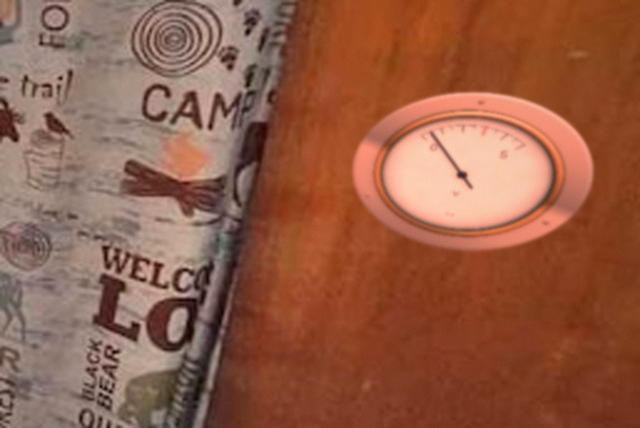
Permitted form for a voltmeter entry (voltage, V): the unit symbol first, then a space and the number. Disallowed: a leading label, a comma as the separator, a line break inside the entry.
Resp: V 0.5
